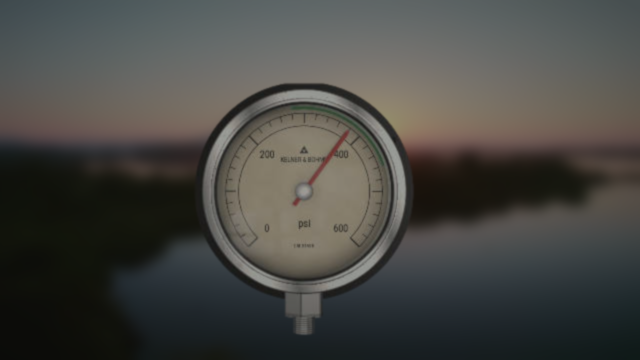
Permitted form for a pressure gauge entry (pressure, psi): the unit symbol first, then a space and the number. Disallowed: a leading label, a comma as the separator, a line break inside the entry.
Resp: psi 380
